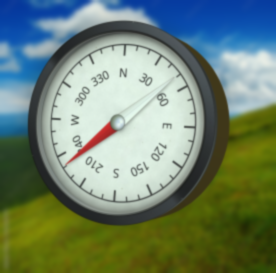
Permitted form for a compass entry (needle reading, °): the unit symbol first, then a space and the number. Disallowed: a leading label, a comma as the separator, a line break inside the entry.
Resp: ° 230
